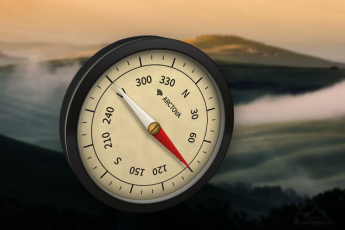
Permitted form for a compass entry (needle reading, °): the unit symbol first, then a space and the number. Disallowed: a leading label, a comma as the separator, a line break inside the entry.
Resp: ° 90
